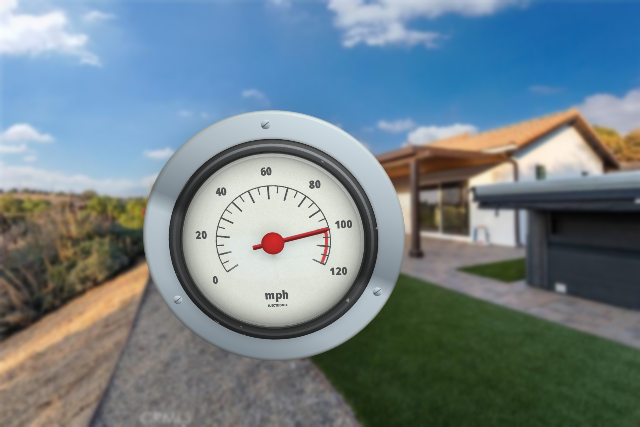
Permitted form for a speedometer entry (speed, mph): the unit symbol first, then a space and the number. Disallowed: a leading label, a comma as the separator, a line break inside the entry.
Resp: mph 100
